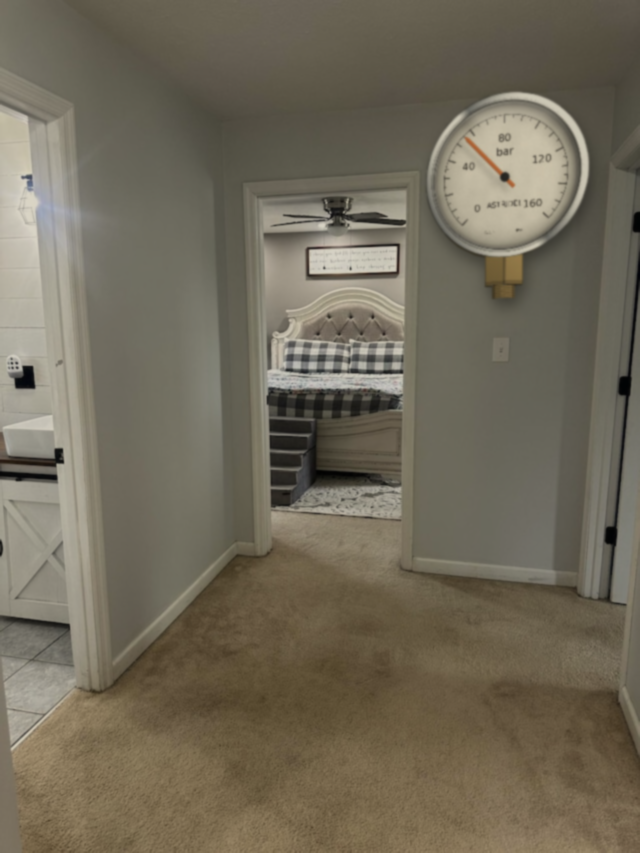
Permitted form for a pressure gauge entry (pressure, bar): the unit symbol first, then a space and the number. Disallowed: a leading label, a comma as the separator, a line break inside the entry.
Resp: bar 55
